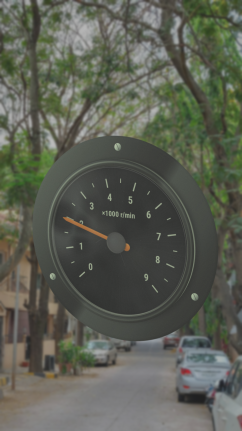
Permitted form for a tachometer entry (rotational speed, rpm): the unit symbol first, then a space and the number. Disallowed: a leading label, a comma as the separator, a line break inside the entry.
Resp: rpm 2000
